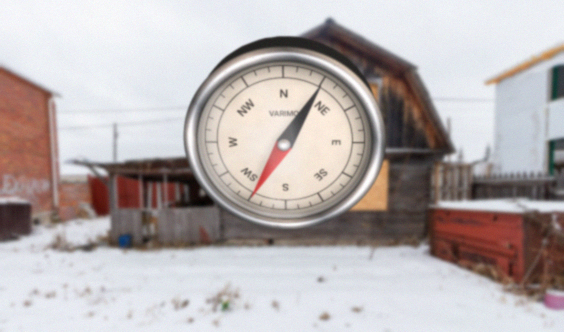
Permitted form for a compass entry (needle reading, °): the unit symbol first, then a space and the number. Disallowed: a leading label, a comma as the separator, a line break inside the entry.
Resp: ° 210
